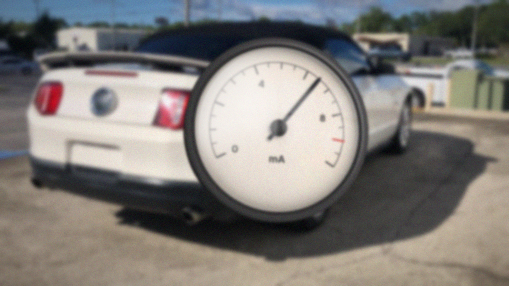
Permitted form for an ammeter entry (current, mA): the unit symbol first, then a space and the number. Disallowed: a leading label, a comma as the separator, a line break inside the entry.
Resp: mA 6.5
